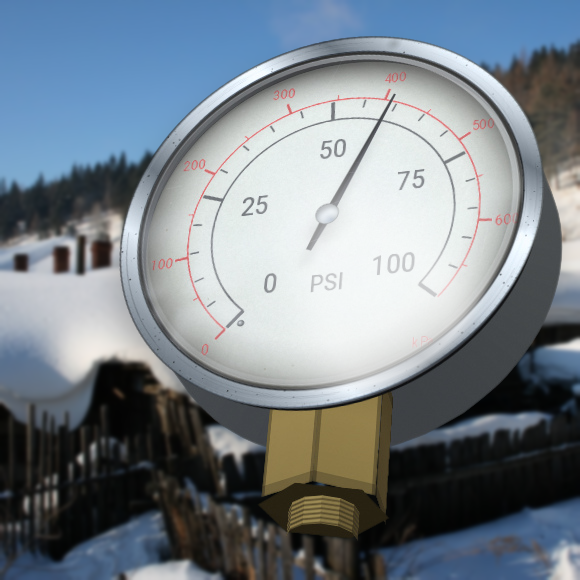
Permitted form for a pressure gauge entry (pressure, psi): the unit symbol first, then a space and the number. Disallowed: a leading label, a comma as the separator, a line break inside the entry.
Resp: psi 60
